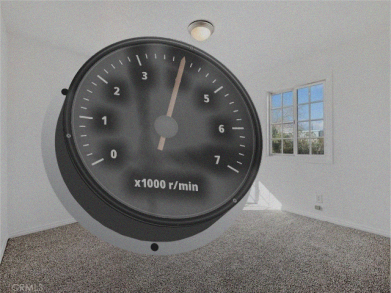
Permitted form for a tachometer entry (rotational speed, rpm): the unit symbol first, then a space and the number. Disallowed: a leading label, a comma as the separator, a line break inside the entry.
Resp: rpm 4000
